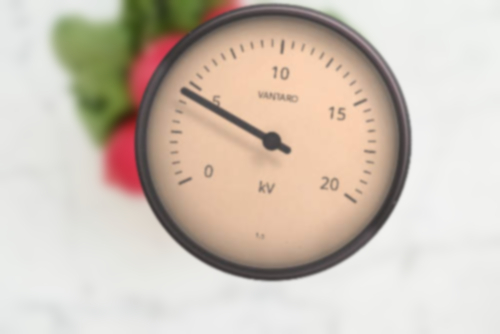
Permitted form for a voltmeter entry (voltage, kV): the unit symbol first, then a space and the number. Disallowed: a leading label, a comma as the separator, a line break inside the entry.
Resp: kV 4.5
